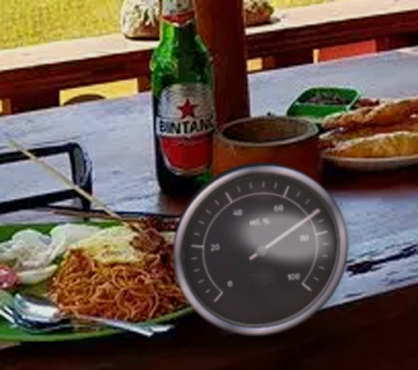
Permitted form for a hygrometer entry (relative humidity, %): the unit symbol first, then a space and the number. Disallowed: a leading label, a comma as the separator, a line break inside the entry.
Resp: % 72
